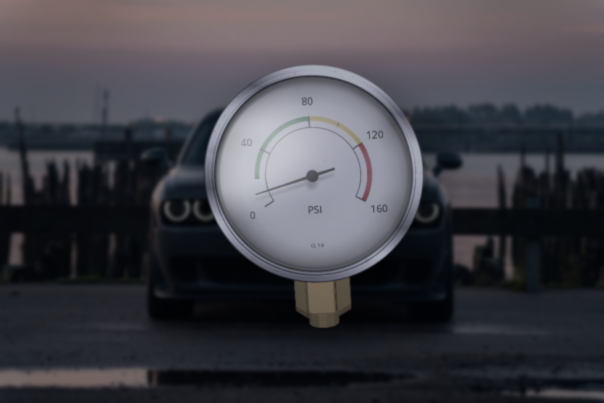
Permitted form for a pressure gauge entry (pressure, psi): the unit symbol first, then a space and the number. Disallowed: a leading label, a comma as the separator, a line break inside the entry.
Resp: psi 10
